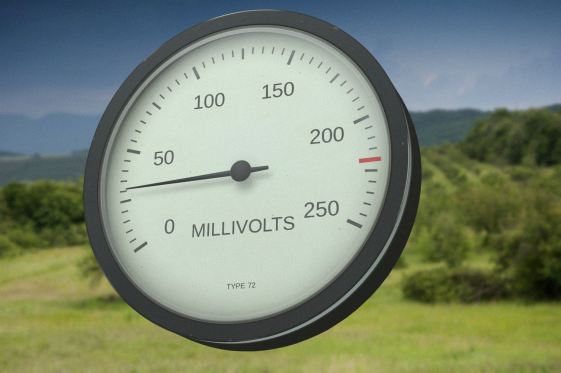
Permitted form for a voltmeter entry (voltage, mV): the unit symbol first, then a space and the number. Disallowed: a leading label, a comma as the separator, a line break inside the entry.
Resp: mV 30
